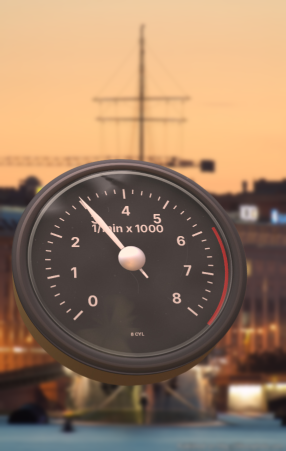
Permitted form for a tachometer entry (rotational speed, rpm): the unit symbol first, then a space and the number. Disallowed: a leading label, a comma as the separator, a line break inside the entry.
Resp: rpm 3000
